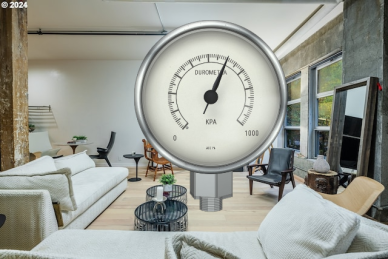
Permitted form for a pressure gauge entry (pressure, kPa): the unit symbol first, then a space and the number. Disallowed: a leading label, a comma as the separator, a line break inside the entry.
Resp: kPa 600
